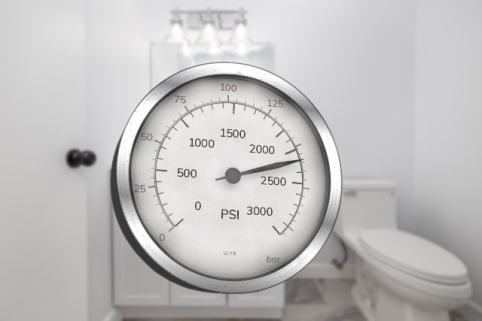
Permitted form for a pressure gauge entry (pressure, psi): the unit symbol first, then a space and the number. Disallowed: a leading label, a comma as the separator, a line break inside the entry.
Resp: psi 2300
